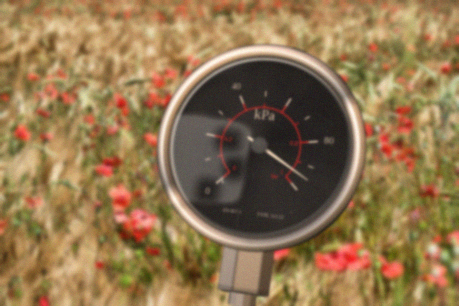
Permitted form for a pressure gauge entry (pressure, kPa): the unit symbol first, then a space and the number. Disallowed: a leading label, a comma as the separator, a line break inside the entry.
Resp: kPa 95
